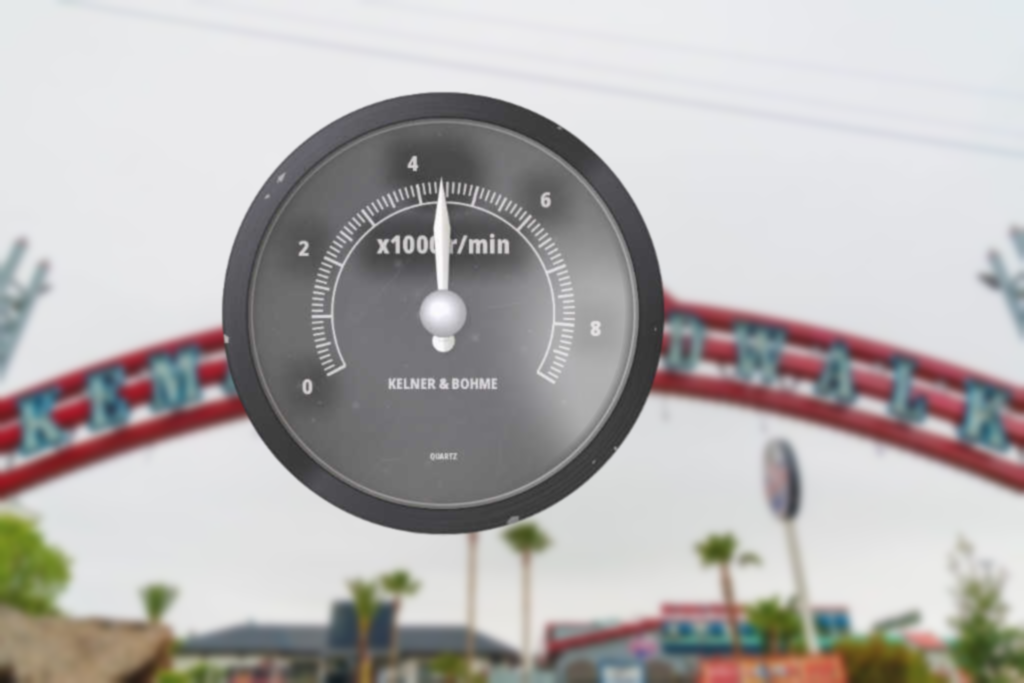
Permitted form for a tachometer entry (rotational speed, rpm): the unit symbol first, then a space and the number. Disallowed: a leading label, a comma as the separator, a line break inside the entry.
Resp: rpm 4400
